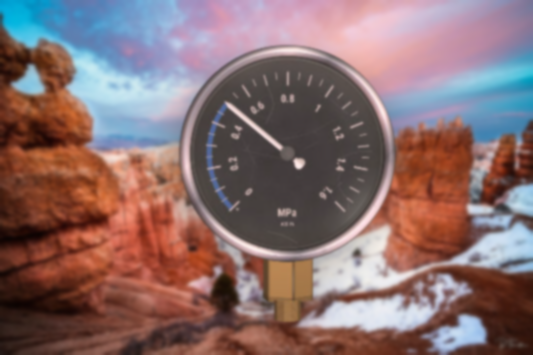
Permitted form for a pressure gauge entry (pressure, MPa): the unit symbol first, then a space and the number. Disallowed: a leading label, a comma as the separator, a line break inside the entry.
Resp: MPa 0.5
